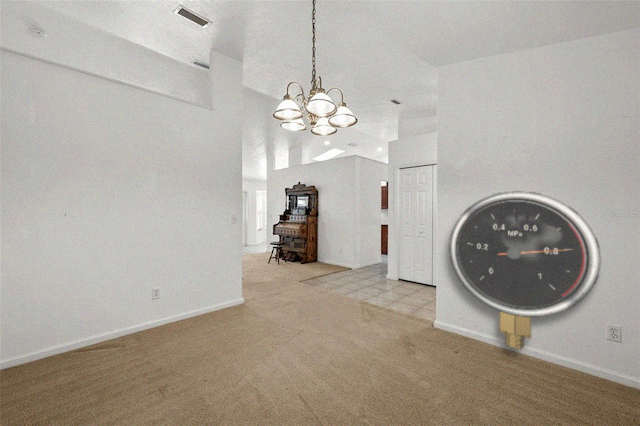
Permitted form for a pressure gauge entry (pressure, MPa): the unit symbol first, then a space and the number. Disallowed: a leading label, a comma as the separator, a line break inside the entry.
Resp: MPa 0.8
